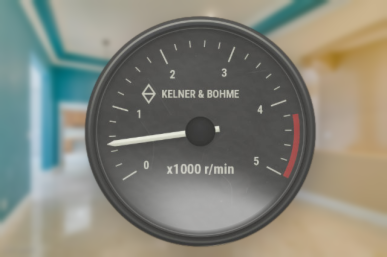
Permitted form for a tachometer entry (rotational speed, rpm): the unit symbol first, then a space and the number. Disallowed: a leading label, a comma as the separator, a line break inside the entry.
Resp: rpm 500
